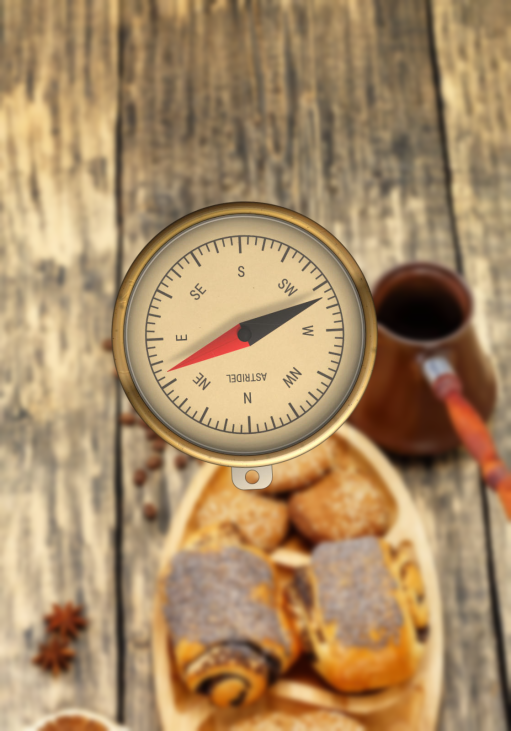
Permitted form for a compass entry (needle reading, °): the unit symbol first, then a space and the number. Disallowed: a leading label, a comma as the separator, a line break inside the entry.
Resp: ° 67.5
